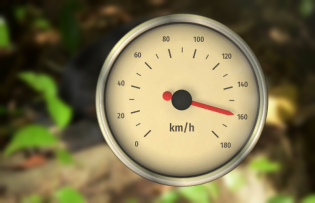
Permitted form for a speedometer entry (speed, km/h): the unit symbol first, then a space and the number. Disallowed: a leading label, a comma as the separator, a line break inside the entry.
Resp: km/h 160
